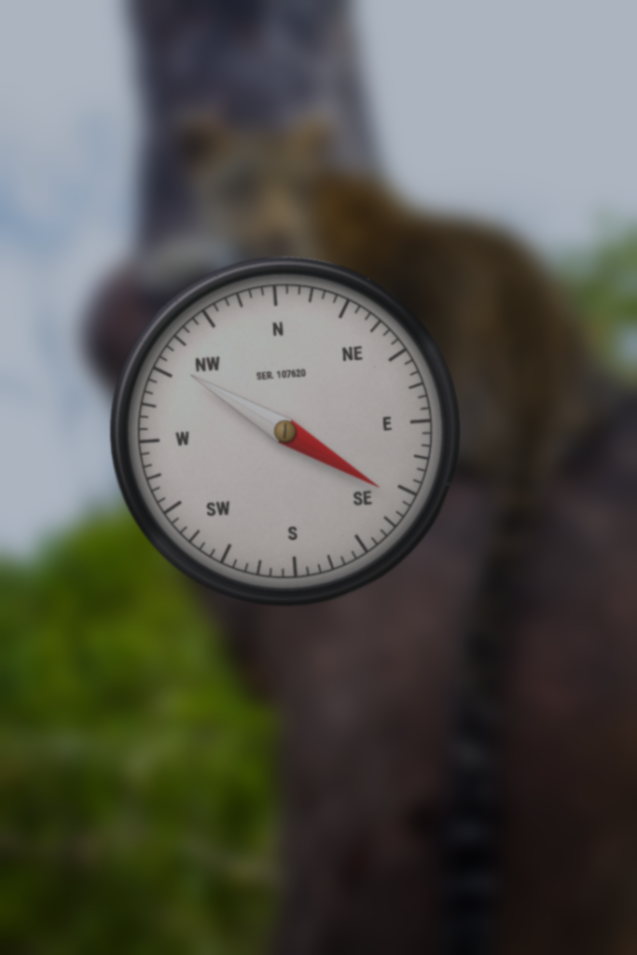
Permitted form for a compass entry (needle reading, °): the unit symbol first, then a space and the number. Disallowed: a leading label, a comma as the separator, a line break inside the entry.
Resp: ° 125
